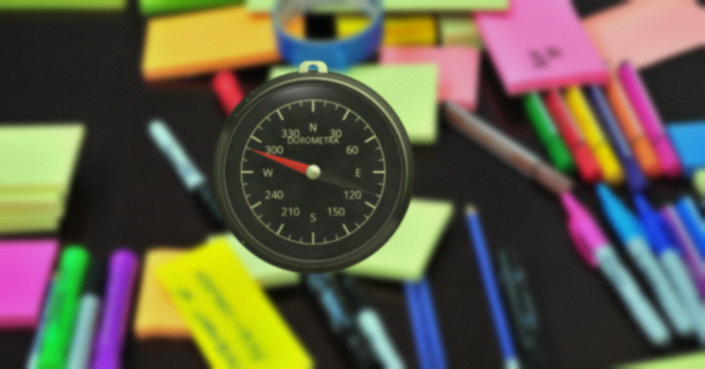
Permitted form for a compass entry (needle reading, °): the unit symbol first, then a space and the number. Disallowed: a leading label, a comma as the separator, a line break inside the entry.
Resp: ° 290
